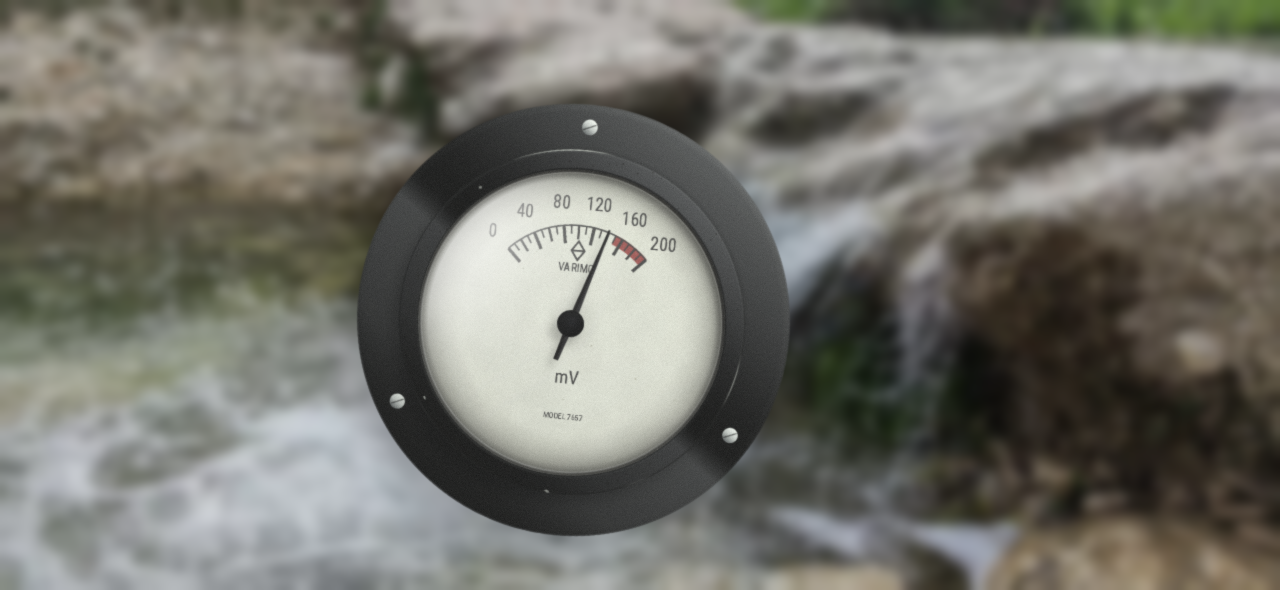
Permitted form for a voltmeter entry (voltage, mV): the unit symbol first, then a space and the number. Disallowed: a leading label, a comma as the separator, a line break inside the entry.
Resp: mV 140
